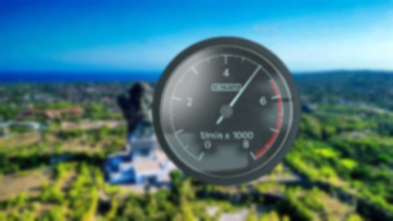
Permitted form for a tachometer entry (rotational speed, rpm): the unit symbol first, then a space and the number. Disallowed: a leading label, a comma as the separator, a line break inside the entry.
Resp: rpm 5000
